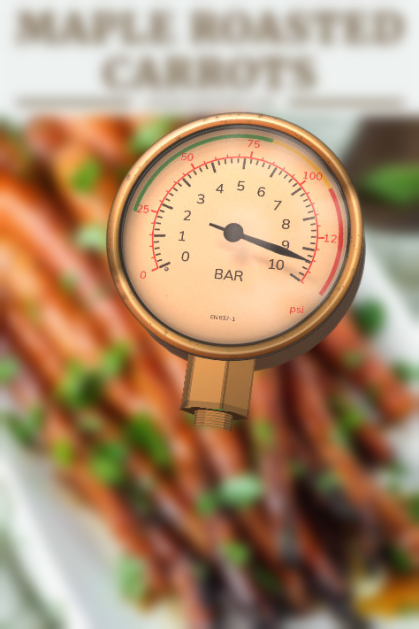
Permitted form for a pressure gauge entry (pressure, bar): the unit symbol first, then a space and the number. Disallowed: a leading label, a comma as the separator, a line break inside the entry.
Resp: bar 9.4
